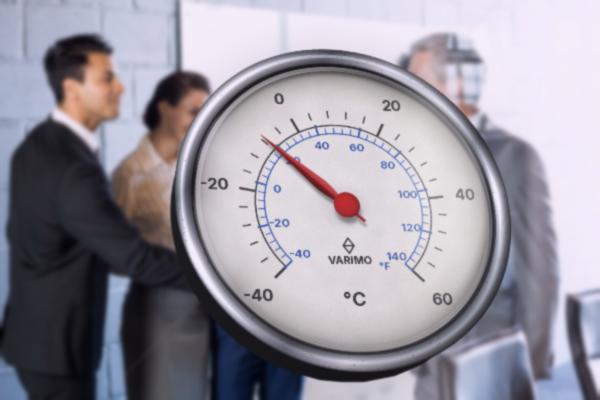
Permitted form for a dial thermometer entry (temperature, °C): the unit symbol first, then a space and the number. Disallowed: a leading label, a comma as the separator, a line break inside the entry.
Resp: °C -8
